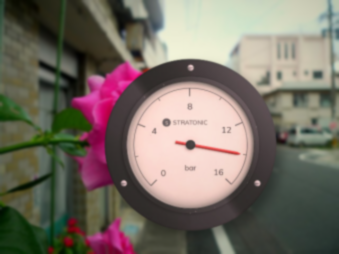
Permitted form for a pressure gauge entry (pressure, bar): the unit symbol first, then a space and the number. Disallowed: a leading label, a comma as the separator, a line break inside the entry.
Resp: bar 14
